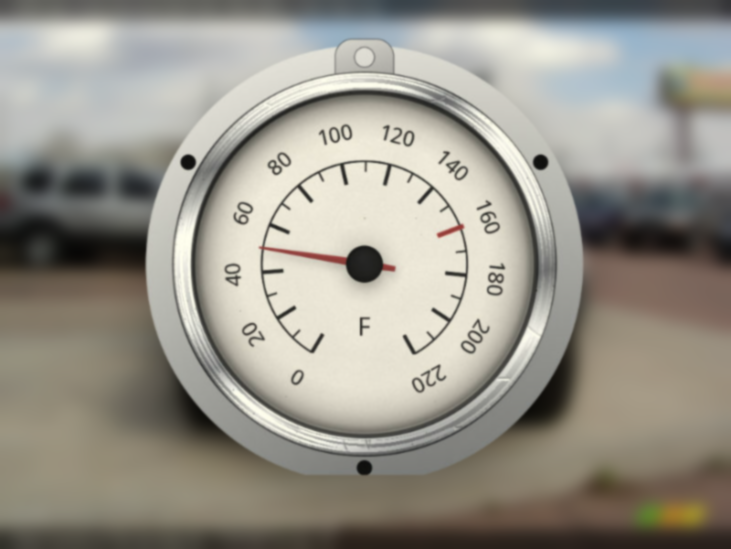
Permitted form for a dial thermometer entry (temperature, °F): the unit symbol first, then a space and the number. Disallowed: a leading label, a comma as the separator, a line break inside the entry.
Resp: °F 50
